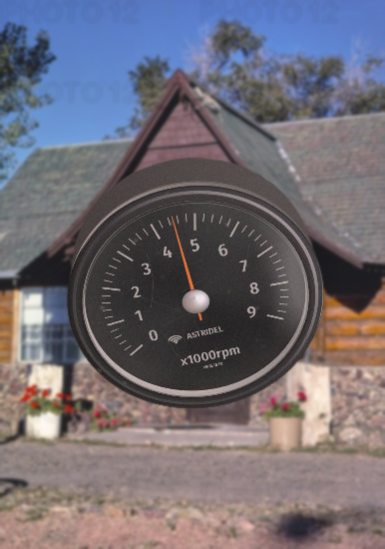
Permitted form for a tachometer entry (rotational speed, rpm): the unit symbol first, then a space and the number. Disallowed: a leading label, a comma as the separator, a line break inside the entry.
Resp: rpm 4500
